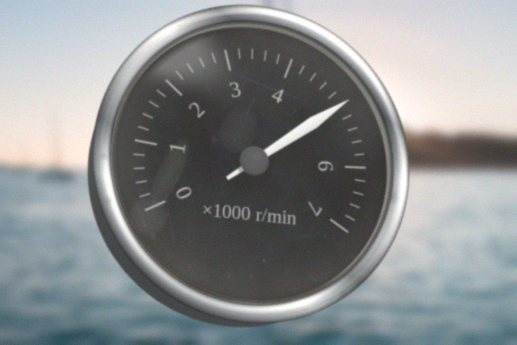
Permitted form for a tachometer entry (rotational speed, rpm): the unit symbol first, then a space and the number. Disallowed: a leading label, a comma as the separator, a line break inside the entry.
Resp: rpm 5000
